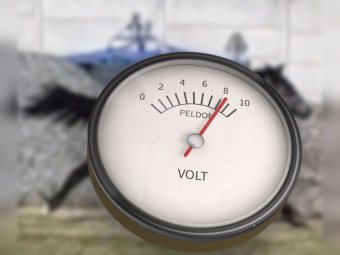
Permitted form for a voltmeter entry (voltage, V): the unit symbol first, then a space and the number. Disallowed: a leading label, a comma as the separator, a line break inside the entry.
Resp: V 8.5
